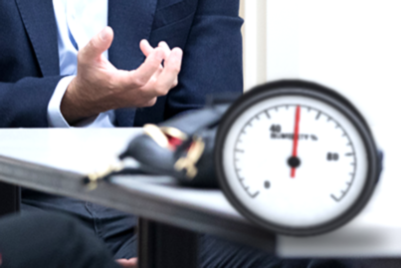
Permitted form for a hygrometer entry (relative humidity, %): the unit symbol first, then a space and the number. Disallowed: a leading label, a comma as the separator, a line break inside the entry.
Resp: % 52
